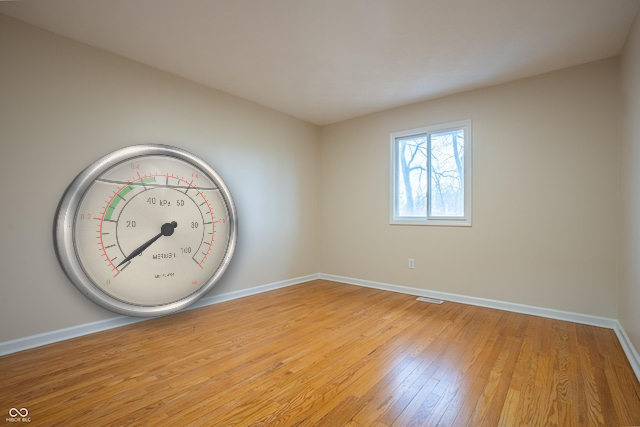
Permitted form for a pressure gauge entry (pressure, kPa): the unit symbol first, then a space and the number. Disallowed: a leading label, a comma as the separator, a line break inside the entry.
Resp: kPa 2.5
